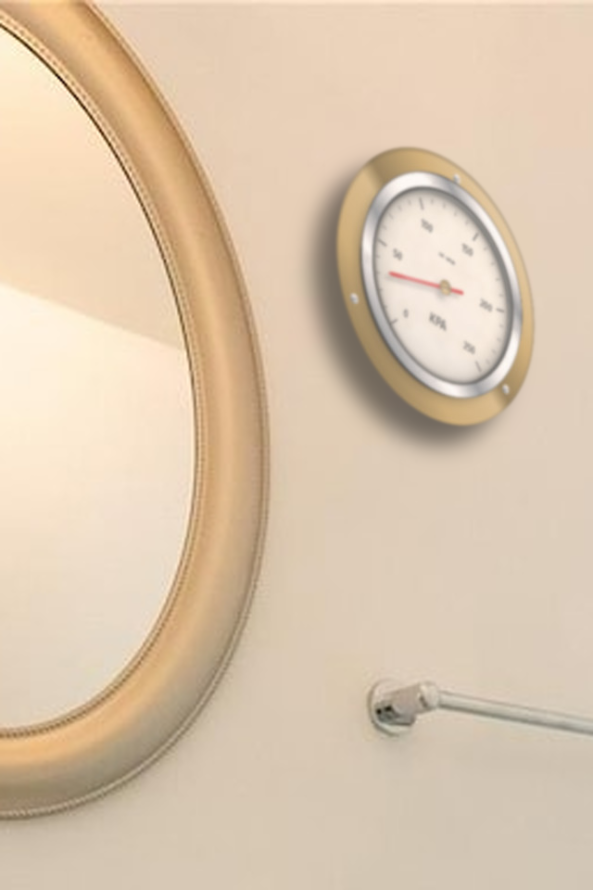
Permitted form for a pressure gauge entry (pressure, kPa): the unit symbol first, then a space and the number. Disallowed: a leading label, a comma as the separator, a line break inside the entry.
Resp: kPa 30
